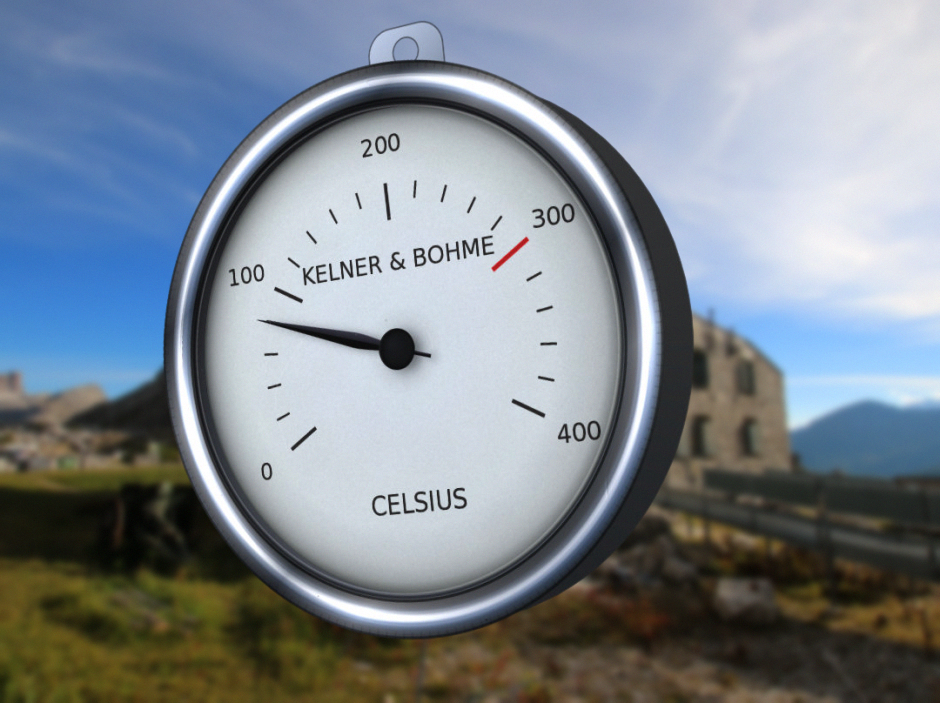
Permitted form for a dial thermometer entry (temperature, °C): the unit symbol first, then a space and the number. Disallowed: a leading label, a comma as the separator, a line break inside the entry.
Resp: °C 80
